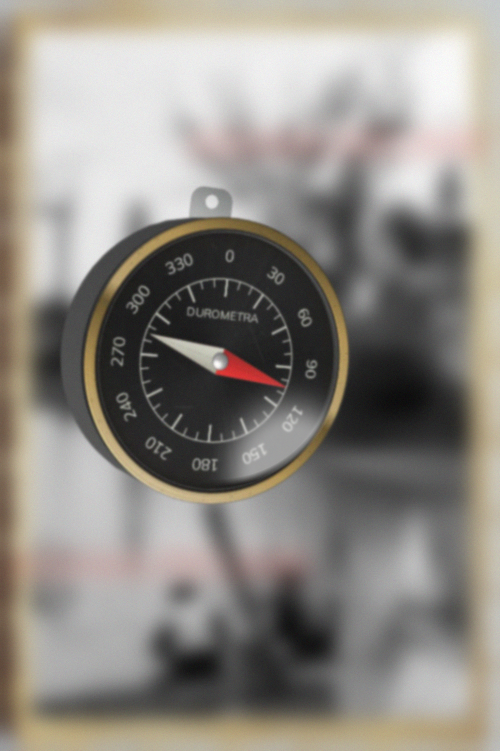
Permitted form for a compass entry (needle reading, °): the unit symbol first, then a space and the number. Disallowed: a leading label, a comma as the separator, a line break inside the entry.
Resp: ° 105
